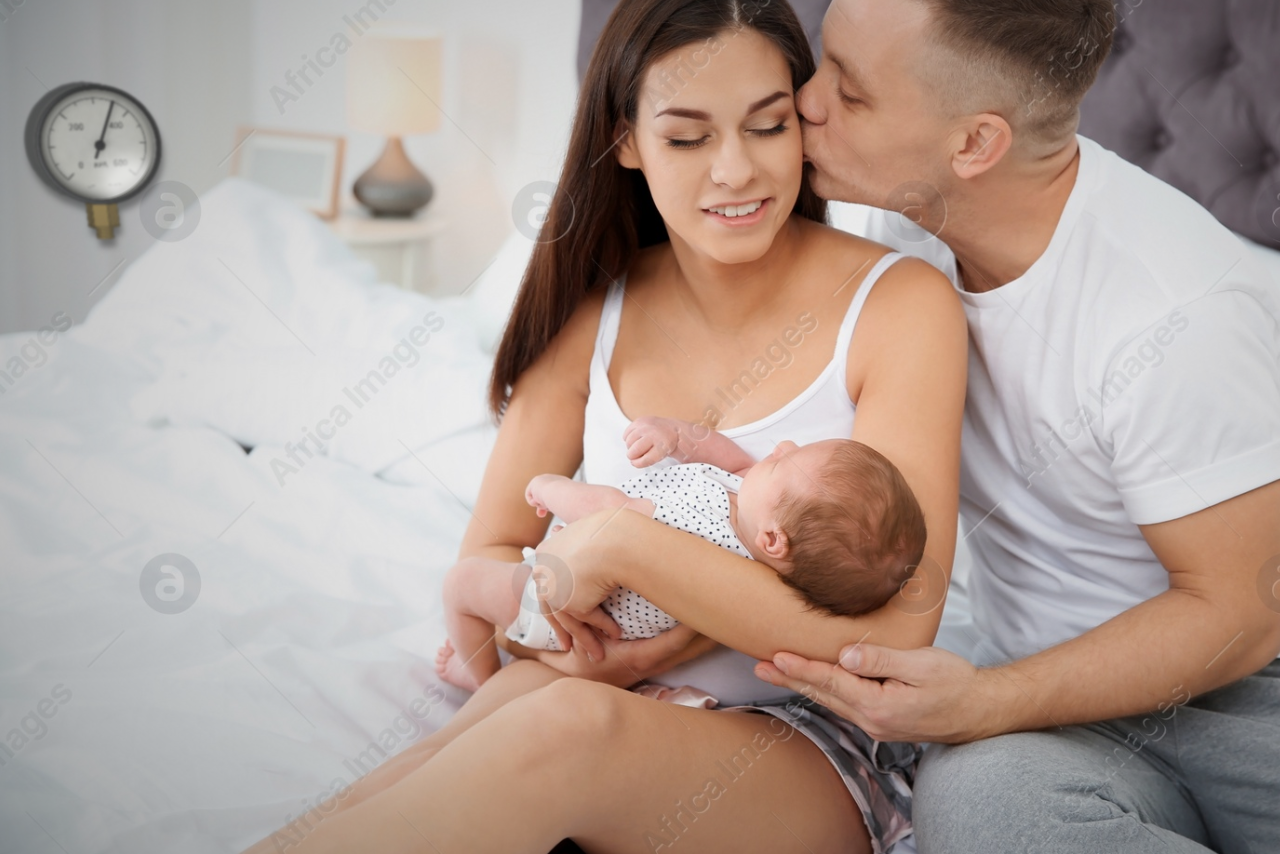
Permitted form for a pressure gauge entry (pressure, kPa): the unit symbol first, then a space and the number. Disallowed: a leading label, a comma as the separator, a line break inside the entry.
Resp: kPa 350
